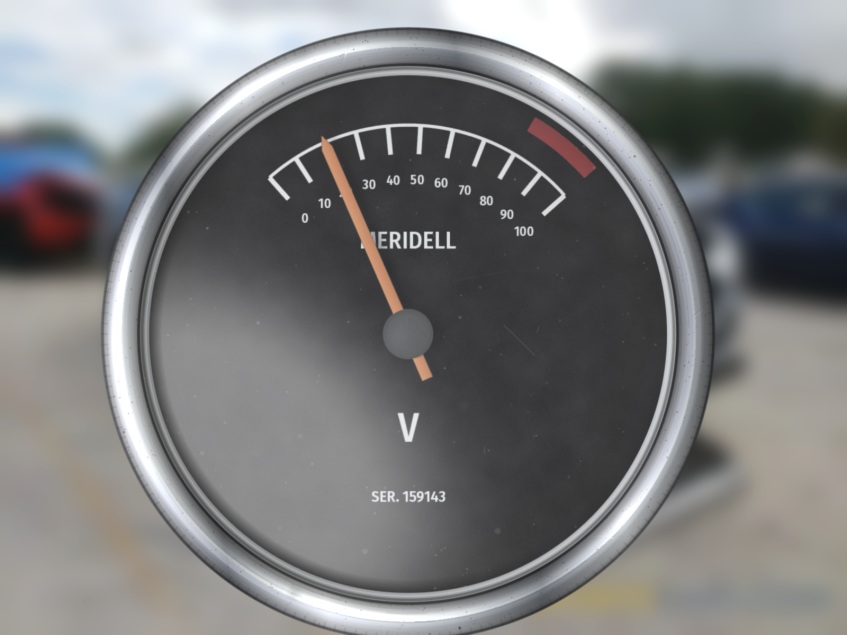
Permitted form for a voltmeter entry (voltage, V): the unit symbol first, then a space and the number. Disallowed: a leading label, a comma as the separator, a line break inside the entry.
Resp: V 20
